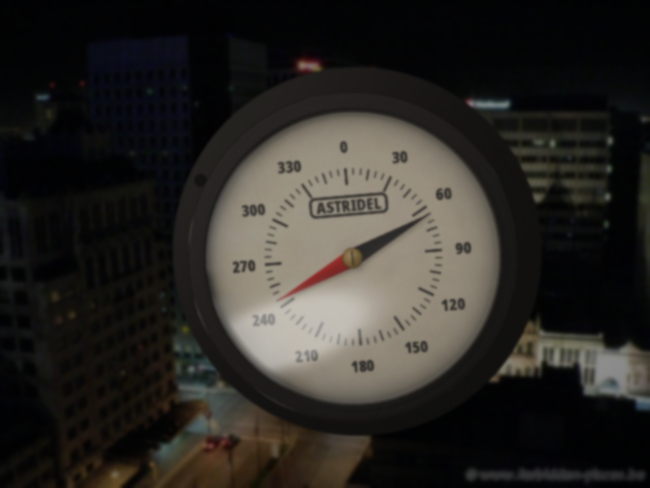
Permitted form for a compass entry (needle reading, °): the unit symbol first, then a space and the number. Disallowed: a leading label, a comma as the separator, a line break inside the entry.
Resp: ° 245
